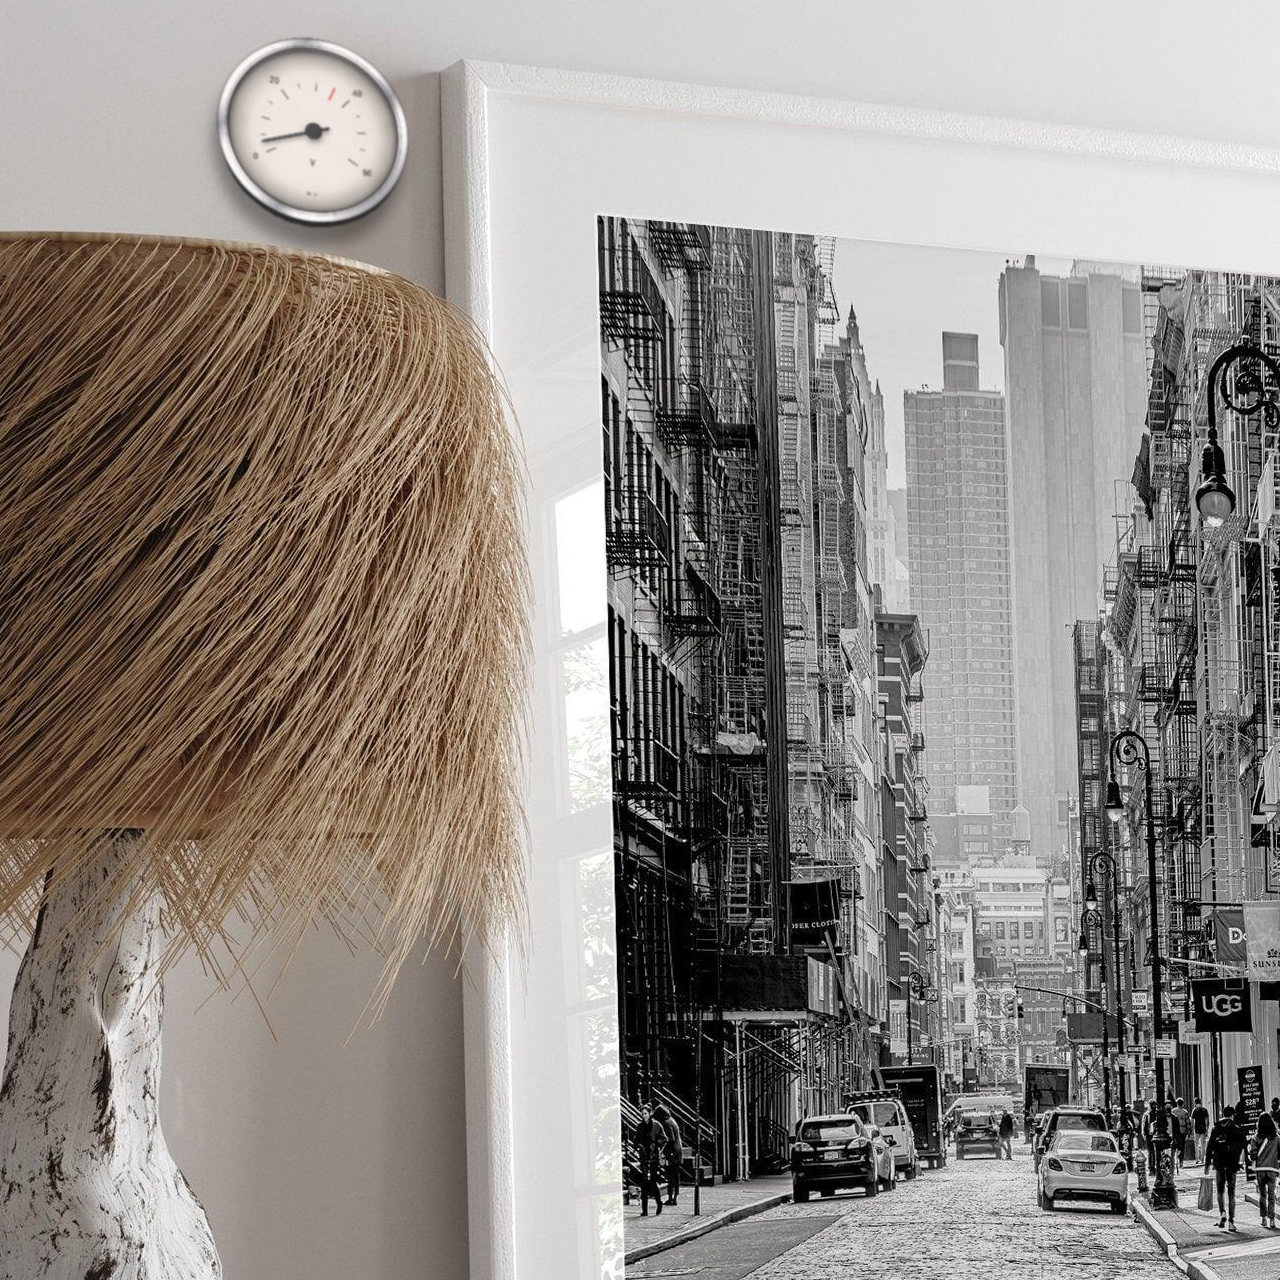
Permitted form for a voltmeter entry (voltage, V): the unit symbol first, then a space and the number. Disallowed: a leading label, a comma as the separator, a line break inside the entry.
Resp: V 2.5
